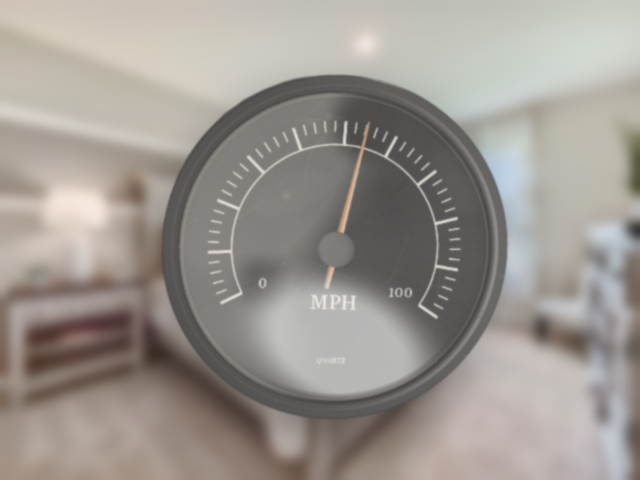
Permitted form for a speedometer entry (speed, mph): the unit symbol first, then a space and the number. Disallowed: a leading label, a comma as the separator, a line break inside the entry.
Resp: mph 54
